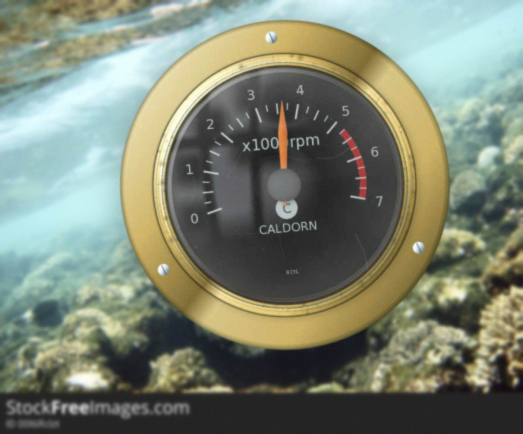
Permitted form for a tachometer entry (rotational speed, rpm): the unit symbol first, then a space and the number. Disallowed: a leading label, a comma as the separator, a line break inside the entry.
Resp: rpm 3625
